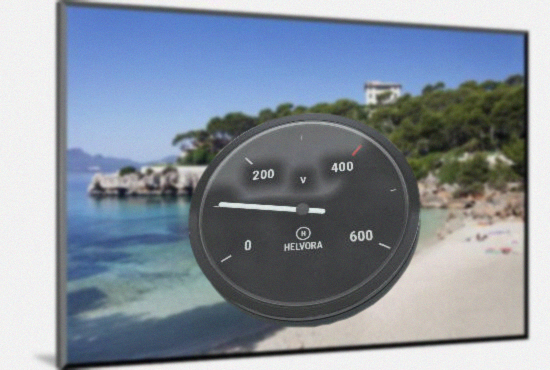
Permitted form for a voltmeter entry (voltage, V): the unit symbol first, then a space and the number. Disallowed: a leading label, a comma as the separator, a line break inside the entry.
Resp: V 100
